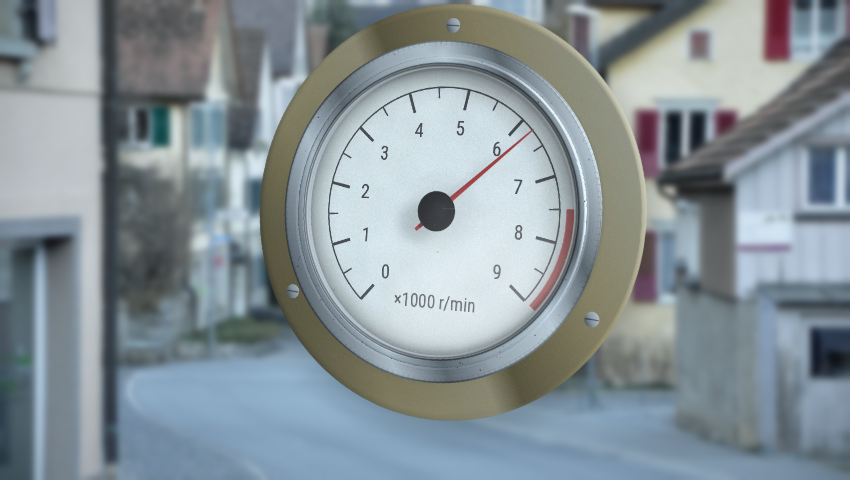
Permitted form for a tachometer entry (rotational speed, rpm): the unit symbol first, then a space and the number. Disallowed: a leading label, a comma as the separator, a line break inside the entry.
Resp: rpm 6250
